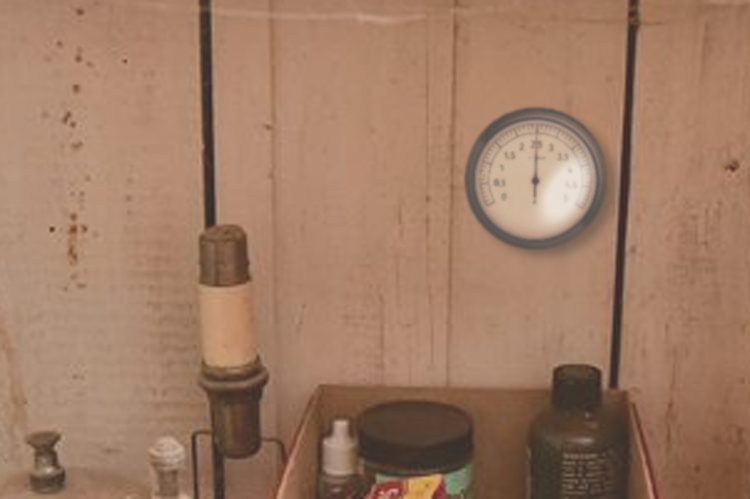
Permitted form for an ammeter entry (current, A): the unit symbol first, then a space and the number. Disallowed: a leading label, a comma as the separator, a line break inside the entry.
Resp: A 2.5
